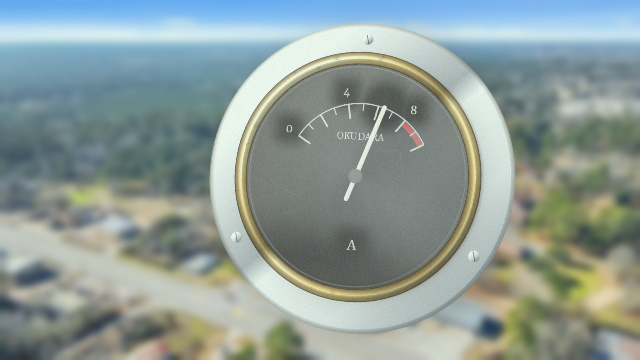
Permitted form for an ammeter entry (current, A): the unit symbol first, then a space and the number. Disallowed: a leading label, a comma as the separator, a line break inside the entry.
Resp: A 6.5
